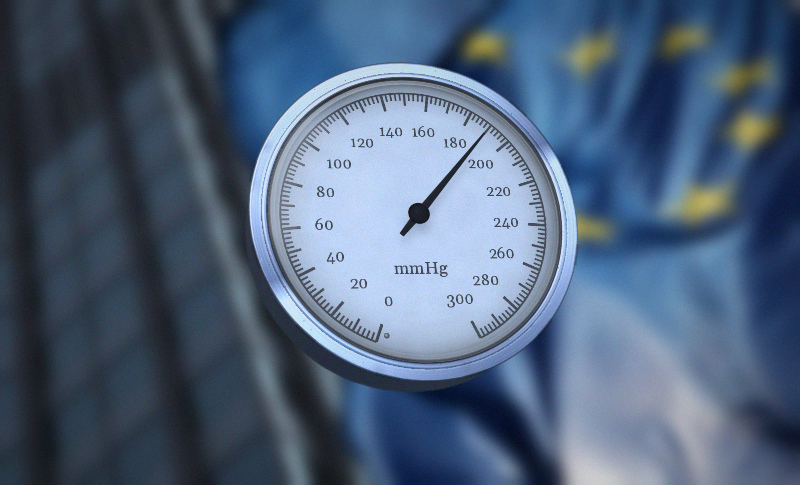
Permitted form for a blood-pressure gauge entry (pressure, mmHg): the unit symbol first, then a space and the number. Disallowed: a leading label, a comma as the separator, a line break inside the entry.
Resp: mmHg 190
